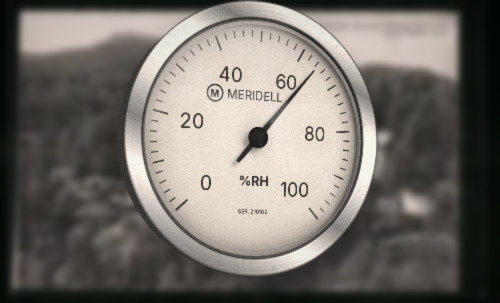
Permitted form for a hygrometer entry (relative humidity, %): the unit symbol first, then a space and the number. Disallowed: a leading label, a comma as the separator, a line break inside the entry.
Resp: % 64
